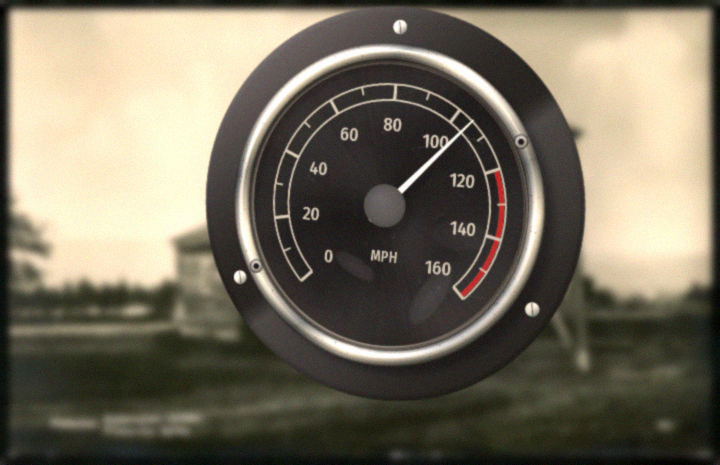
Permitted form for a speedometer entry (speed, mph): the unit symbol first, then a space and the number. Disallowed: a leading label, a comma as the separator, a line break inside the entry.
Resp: mph 105
